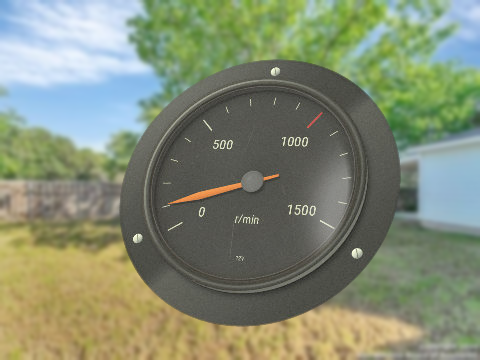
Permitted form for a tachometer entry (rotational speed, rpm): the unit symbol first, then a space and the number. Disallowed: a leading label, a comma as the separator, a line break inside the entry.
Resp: rpm 100
